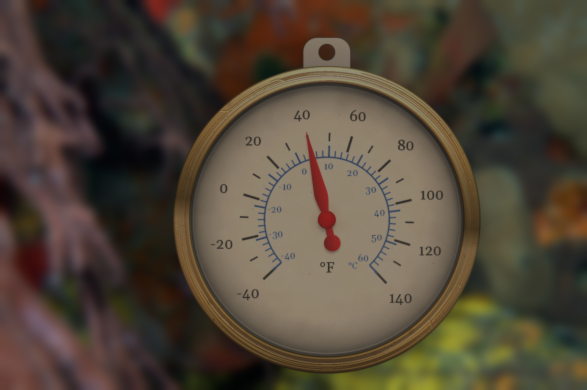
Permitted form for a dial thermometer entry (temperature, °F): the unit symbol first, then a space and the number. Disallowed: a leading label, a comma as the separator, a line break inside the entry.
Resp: °F 40
